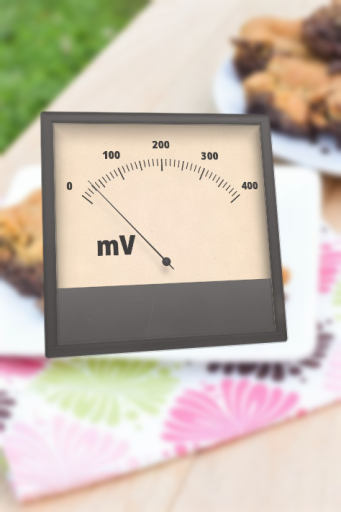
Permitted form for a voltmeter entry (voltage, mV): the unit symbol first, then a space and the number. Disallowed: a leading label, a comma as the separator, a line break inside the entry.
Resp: mV 30
